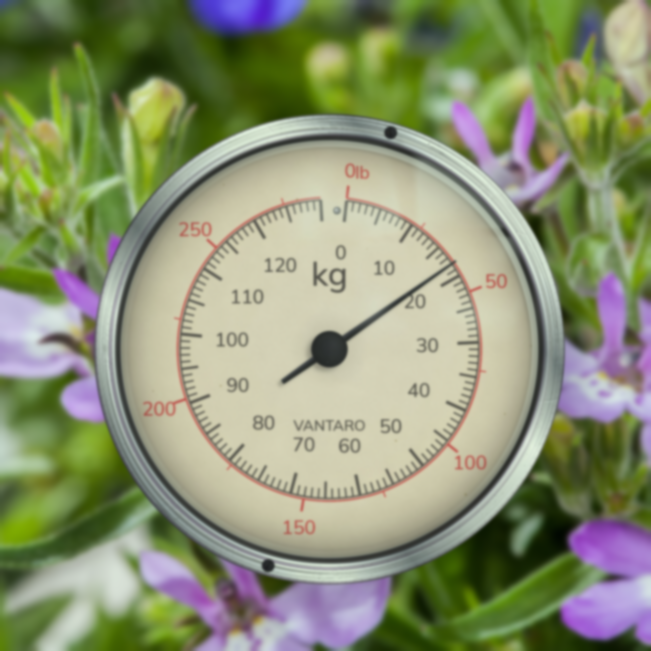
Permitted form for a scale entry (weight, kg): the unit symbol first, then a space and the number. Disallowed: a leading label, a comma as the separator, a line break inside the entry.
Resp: kg 18
